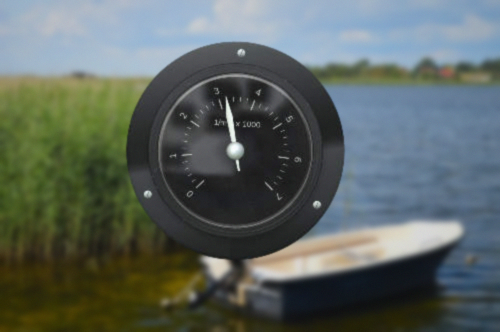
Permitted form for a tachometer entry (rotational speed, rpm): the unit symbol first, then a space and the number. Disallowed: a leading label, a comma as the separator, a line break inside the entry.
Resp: rpm 3200
